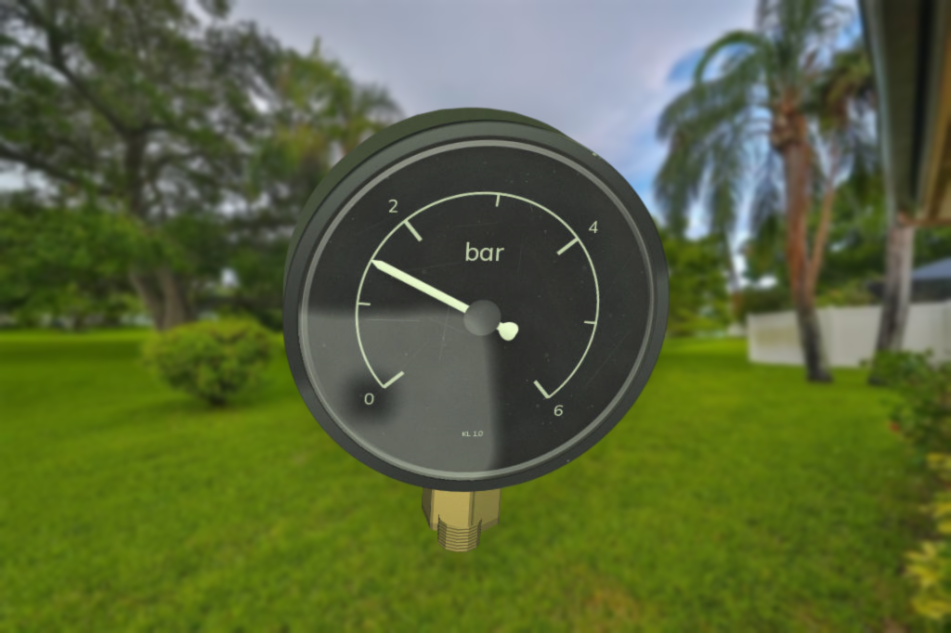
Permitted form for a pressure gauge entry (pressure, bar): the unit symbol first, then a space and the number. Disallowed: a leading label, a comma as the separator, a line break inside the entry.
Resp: bar 1.5
